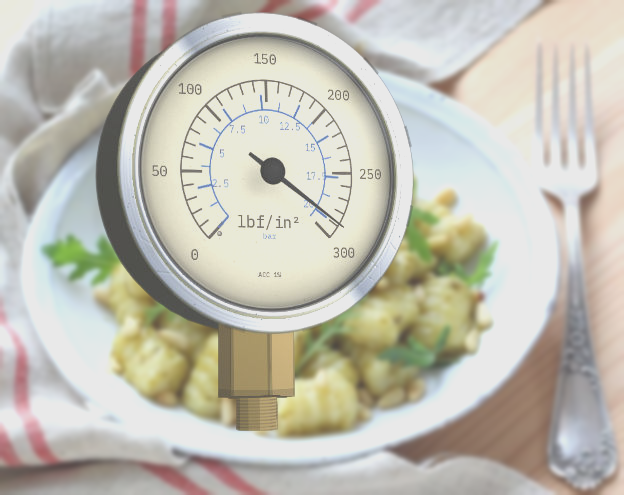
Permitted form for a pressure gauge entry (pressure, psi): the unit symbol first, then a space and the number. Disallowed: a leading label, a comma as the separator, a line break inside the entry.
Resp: psi 290
